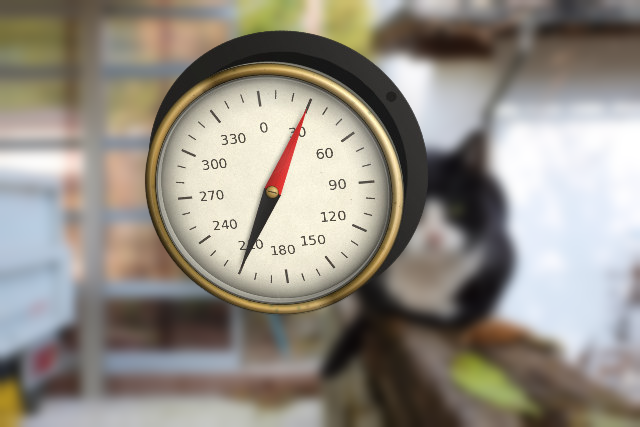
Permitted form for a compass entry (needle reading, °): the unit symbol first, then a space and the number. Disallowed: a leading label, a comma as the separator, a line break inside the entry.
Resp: ° 30
